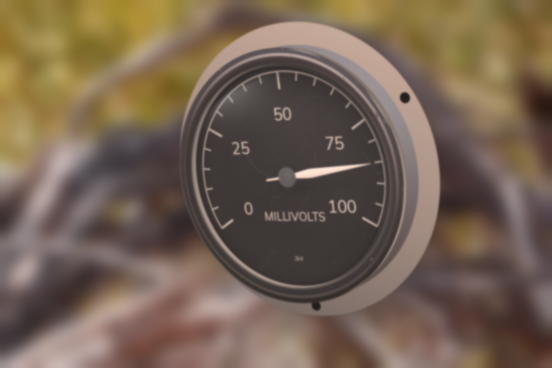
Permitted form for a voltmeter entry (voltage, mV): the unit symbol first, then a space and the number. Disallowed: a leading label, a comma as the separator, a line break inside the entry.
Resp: mV 85
